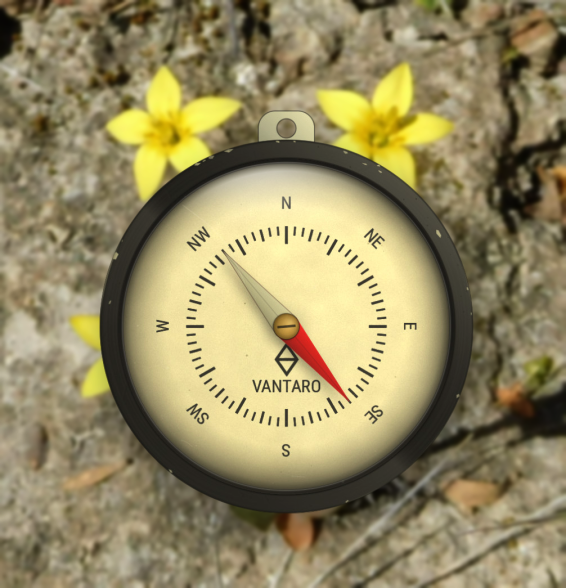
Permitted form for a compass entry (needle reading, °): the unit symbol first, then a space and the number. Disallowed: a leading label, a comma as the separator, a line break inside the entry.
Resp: ° 140
